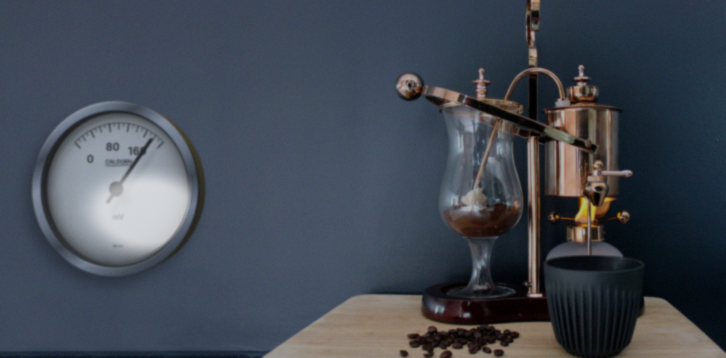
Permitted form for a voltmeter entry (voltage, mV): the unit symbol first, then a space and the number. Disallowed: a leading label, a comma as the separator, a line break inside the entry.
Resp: mV 180
